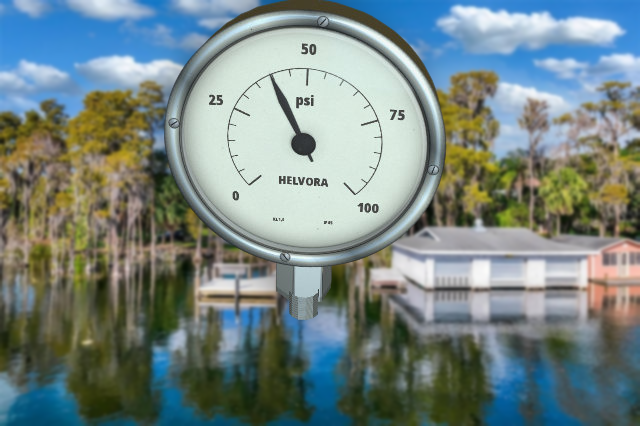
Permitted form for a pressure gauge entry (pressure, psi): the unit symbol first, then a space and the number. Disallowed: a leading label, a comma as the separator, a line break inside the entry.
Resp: psi 40
